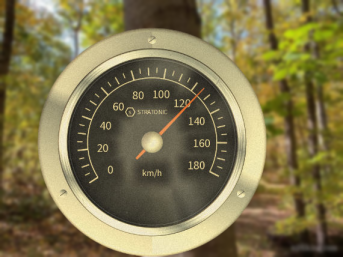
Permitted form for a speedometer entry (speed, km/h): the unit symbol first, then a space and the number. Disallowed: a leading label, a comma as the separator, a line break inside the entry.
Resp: km/h 125
